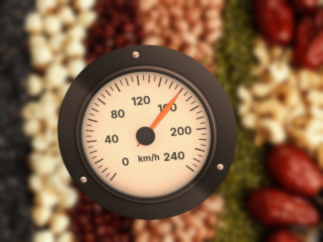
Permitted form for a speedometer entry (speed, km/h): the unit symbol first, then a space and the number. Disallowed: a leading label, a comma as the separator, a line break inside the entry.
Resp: km/h 160
